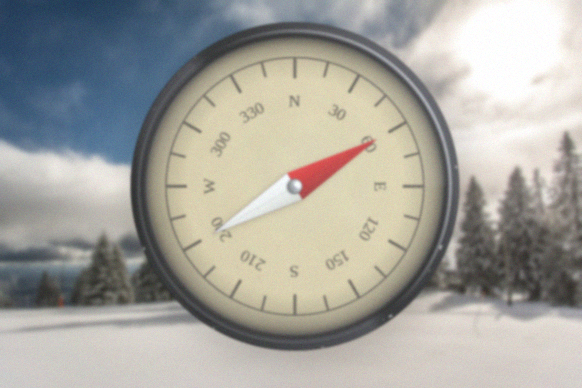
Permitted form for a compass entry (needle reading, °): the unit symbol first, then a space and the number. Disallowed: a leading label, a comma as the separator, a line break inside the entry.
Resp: ° 60
